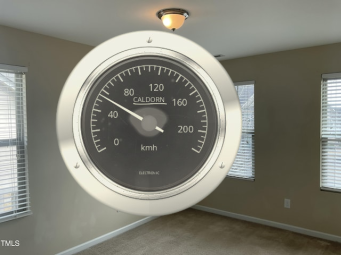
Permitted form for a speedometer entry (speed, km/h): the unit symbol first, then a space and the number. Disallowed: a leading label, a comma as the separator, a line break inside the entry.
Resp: km/h 55
